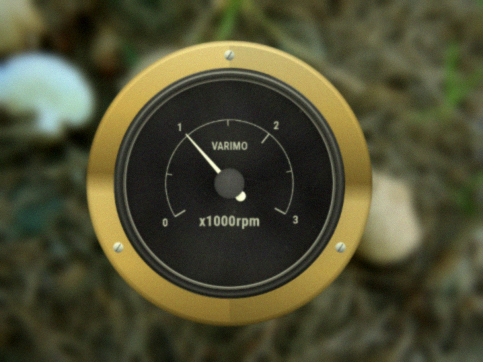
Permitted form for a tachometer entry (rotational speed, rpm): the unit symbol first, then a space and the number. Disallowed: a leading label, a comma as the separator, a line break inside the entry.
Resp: rpm 1000
